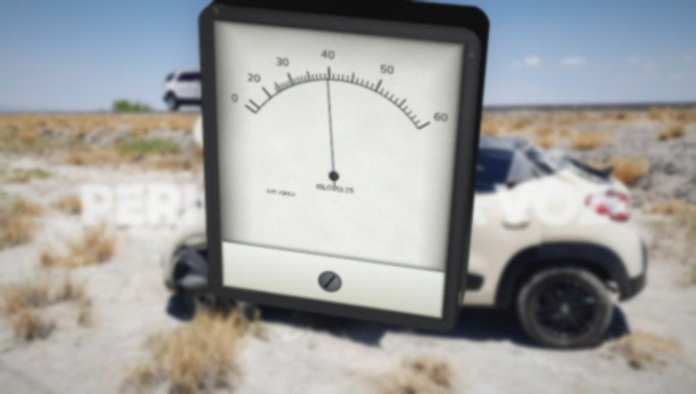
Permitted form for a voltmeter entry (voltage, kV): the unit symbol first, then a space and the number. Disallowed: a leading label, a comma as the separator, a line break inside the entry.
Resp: kV 40
